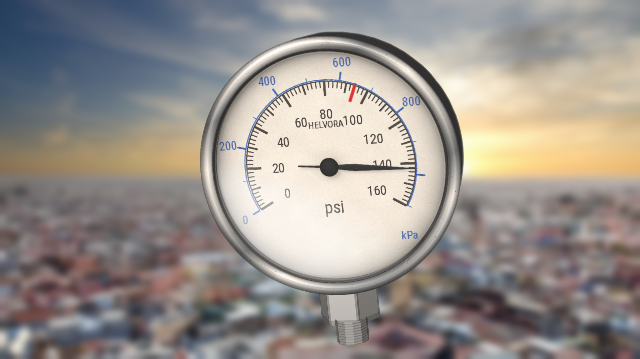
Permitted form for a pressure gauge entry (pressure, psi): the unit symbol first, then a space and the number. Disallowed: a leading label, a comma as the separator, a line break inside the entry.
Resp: psi 142
